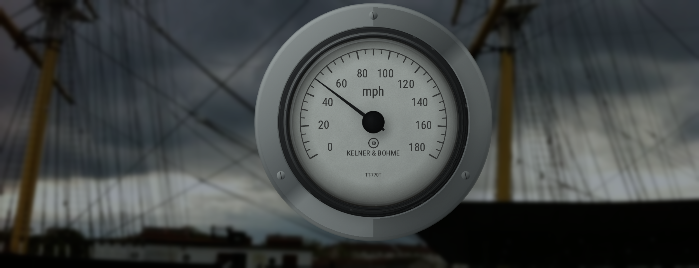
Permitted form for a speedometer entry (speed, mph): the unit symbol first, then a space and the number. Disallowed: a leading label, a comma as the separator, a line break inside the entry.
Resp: mph 50
